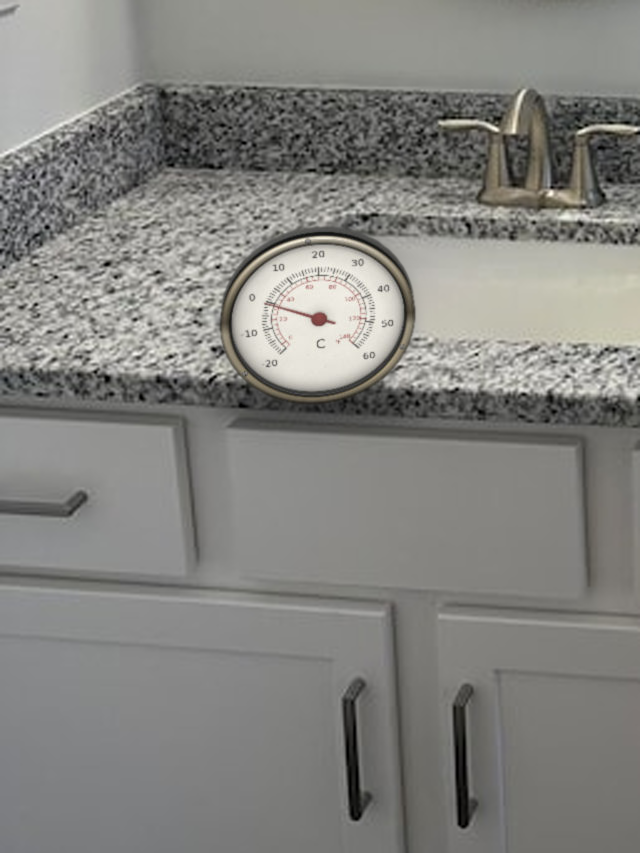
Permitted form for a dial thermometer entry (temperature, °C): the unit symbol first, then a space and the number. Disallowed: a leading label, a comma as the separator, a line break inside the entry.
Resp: °C 0
